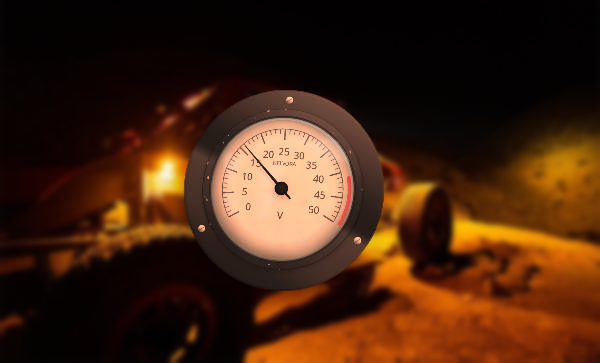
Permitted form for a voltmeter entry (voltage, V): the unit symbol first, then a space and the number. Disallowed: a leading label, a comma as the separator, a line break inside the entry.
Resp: V 16
